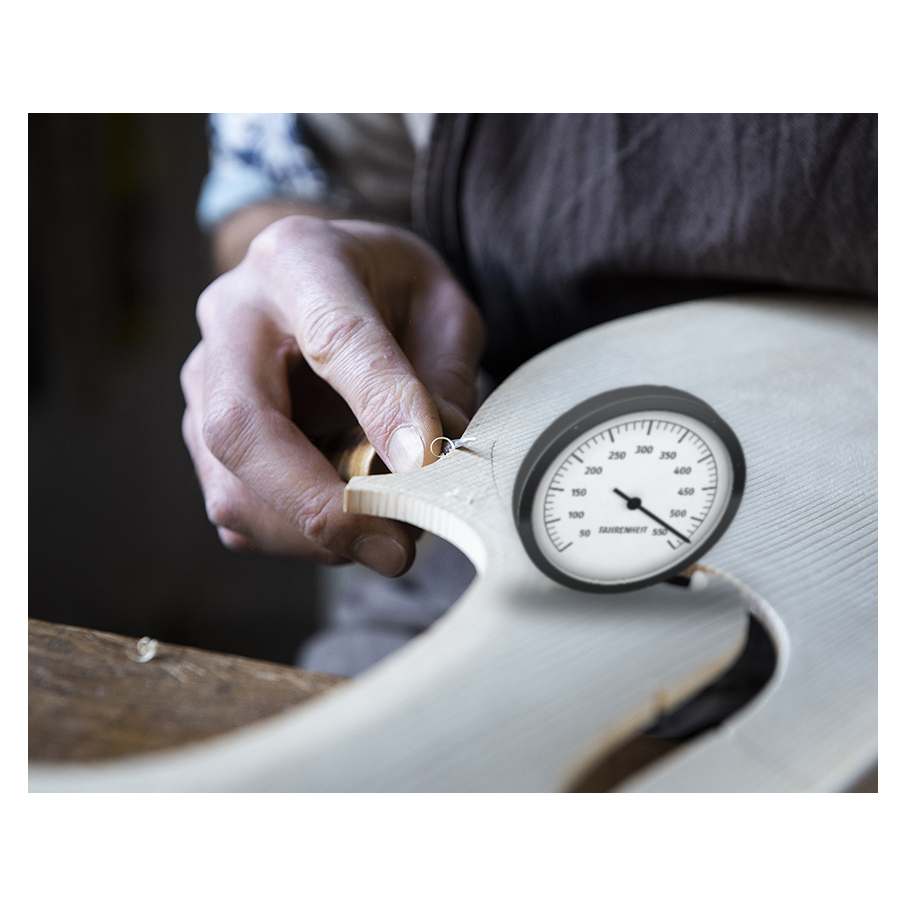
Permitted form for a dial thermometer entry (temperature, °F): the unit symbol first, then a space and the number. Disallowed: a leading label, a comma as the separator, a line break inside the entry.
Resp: °F 530
